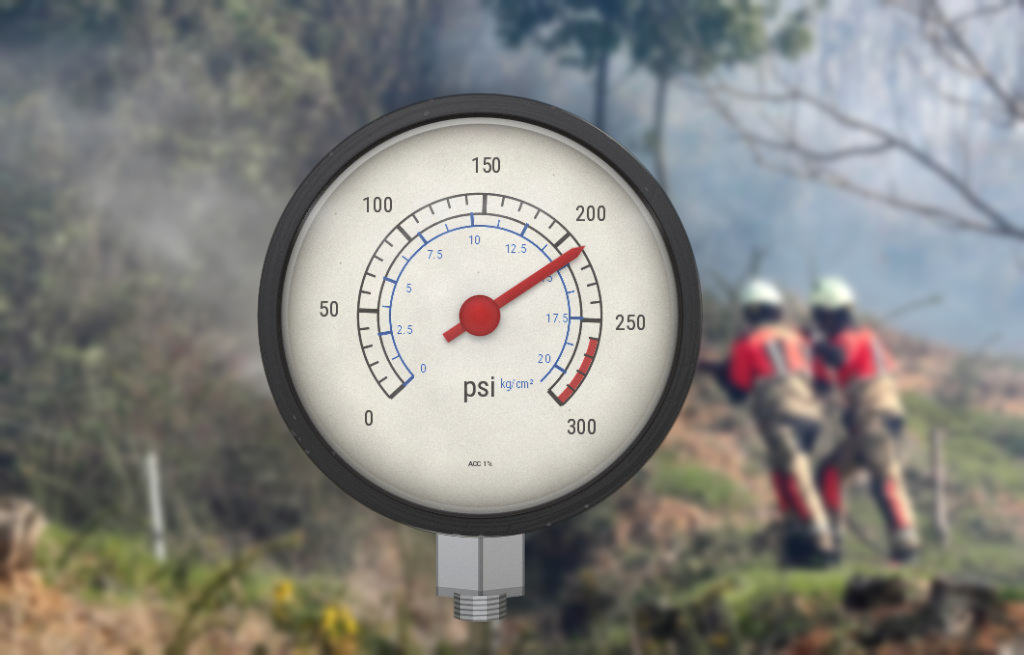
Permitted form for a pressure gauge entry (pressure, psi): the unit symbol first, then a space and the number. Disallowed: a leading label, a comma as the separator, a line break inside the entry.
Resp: psi 210
